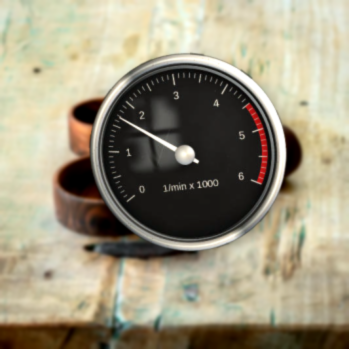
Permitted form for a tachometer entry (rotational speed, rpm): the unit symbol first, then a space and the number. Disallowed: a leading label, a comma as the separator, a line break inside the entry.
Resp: rpm 1700
